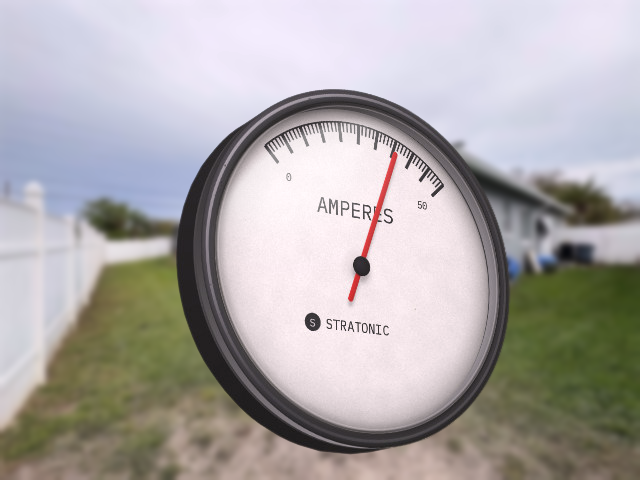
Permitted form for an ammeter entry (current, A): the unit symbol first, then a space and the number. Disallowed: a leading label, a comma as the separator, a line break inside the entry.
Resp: A 35
